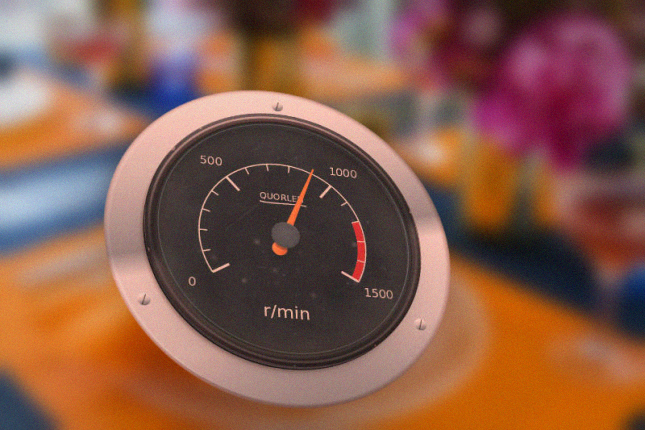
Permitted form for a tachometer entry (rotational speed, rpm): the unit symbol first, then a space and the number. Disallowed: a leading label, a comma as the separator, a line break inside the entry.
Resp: rpm 900
